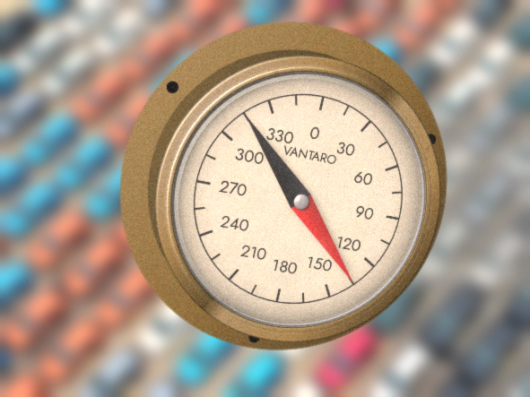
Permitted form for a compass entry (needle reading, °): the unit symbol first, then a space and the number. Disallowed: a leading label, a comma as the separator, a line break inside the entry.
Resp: ° 135
